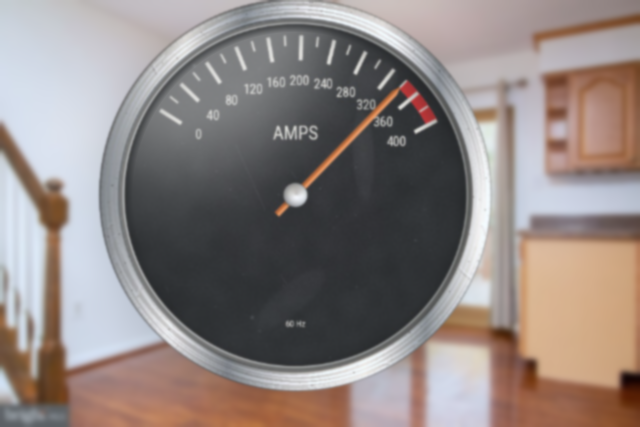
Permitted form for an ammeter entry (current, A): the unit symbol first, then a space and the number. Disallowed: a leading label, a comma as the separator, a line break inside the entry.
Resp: A 340
